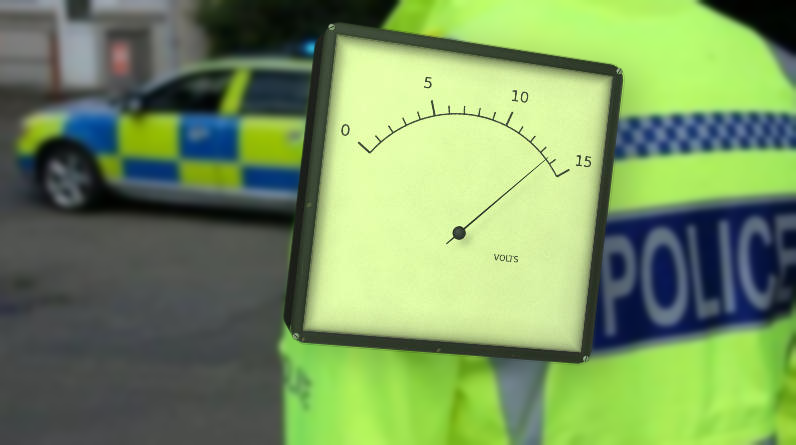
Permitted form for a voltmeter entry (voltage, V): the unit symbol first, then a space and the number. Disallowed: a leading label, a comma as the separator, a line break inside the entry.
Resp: V 13.5
